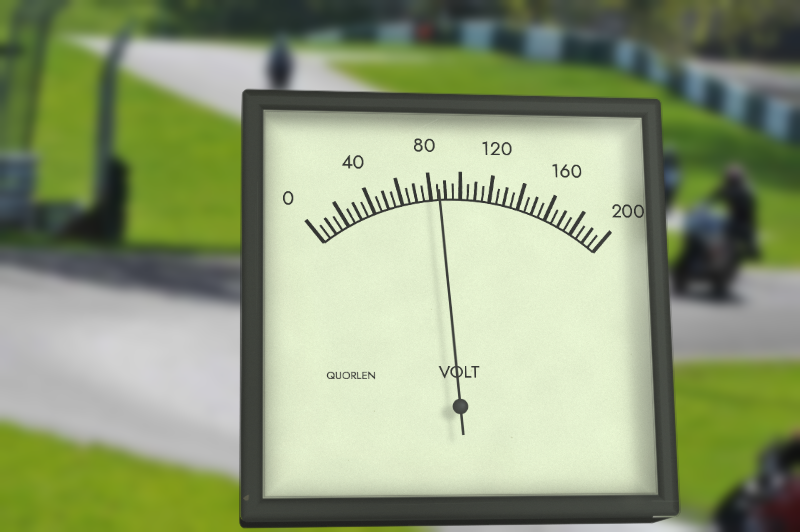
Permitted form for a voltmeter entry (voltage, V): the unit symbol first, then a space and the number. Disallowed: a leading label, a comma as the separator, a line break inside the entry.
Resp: V 85
